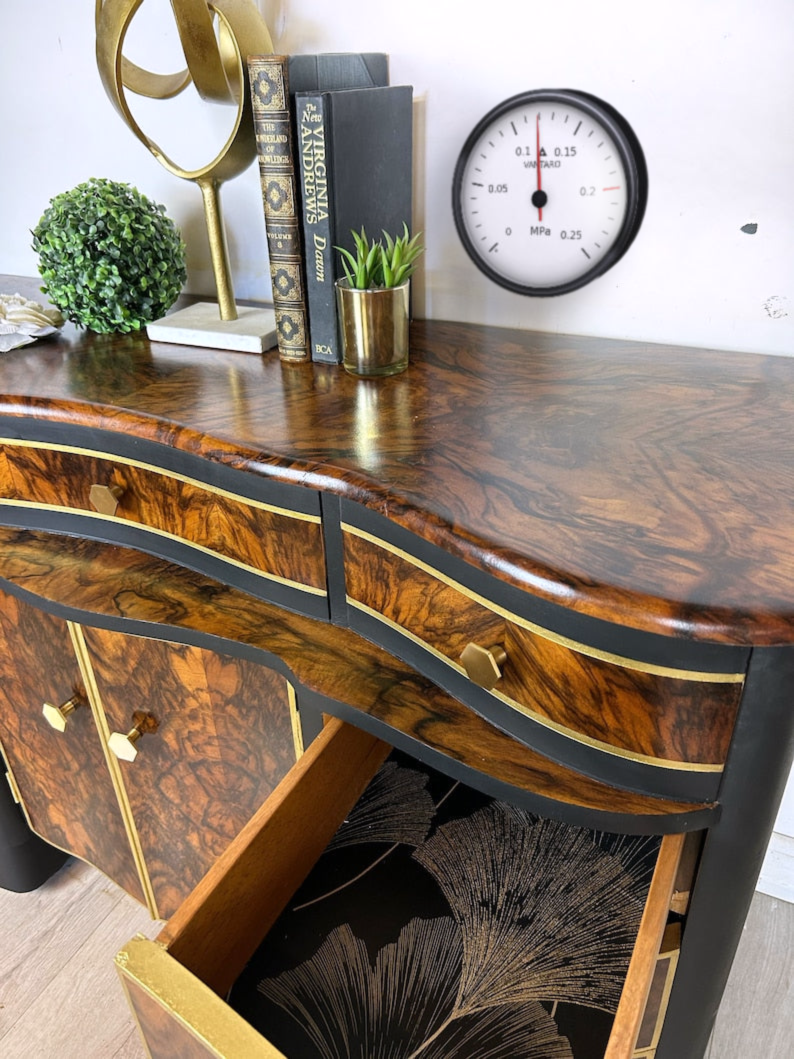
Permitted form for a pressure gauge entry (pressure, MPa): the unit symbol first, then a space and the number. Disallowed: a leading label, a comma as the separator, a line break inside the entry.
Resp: MPa 0.12
